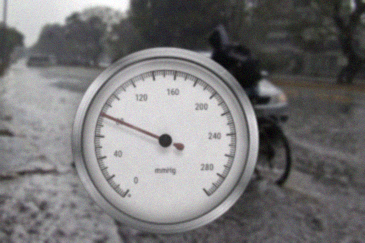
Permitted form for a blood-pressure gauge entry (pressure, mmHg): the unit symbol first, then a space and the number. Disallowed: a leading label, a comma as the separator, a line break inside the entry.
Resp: mmHg 80
